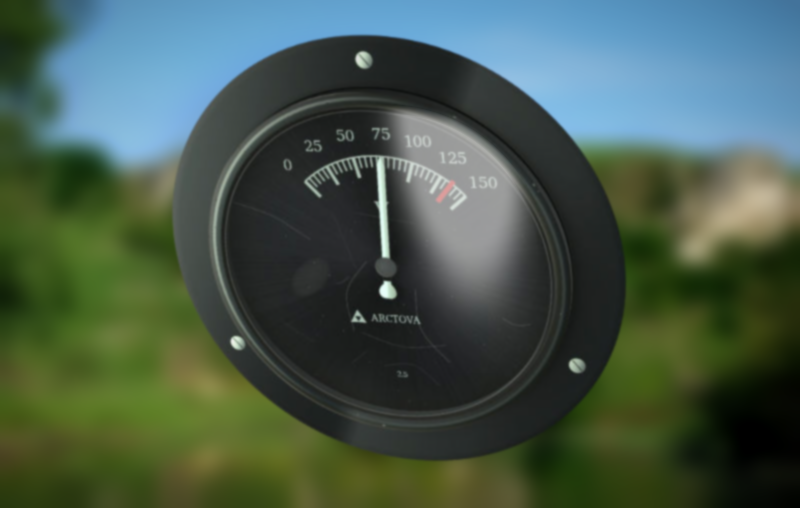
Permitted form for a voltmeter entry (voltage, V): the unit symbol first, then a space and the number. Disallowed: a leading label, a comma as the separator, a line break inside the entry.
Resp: V 75
